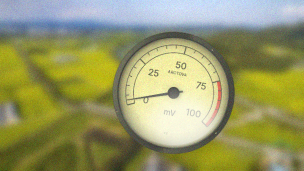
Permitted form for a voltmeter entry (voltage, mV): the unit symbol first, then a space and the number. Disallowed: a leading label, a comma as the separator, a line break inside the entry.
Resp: mV 2.5
